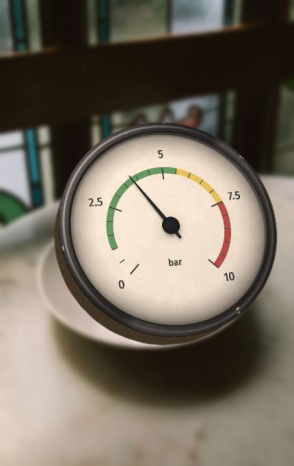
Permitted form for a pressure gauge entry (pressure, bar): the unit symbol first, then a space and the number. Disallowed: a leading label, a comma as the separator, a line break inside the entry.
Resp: bar 3.75
